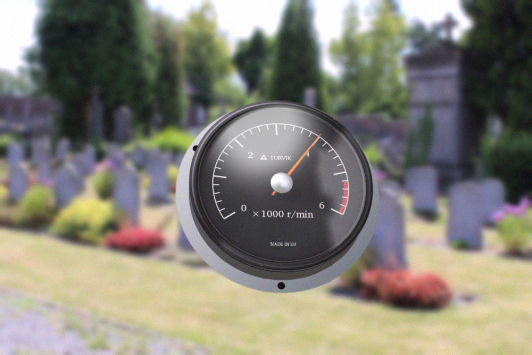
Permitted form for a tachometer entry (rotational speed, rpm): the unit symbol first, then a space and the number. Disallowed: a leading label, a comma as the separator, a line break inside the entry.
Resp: rpm 4000
